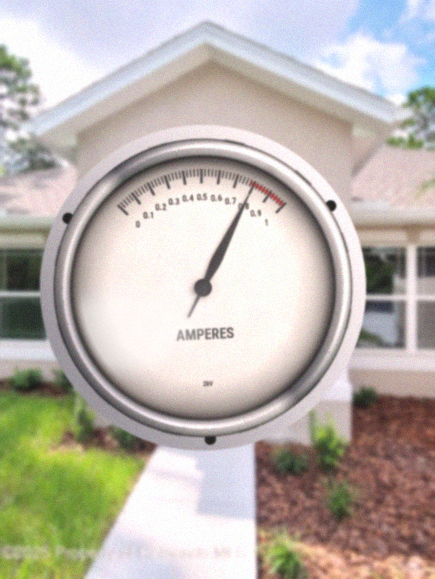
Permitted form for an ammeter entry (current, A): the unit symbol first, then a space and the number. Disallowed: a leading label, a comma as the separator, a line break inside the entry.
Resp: A 0.8
